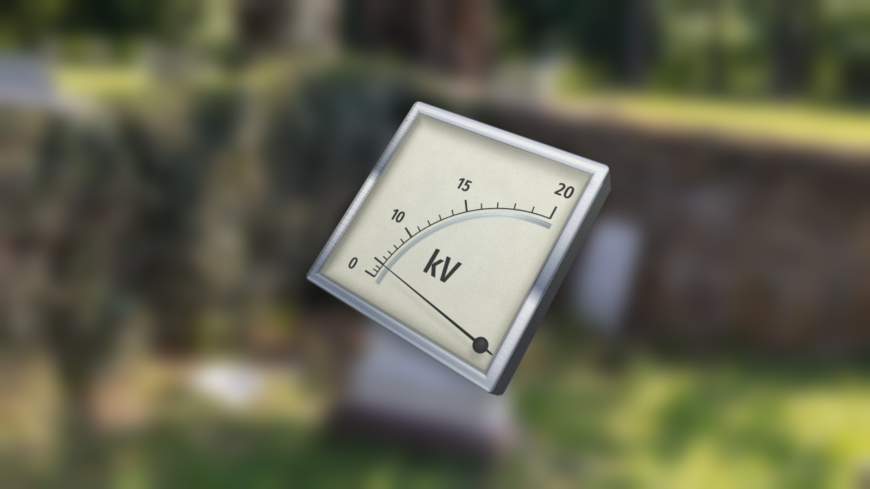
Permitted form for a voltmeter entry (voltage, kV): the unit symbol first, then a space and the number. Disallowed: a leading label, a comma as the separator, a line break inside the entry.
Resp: kV 5
